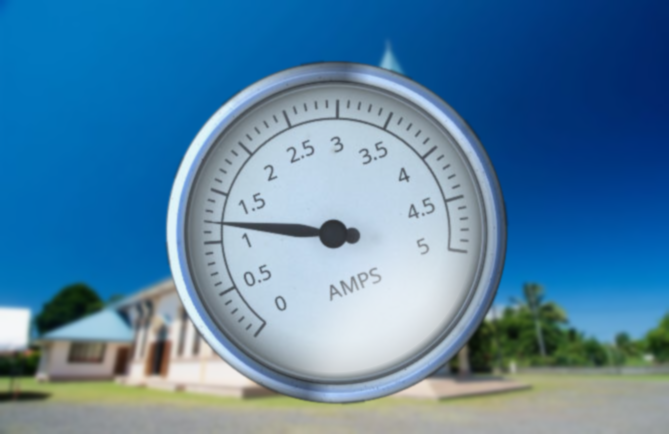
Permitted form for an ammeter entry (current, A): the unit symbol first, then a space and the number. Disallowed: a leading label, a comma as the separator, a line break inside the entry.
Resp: A 1.2
